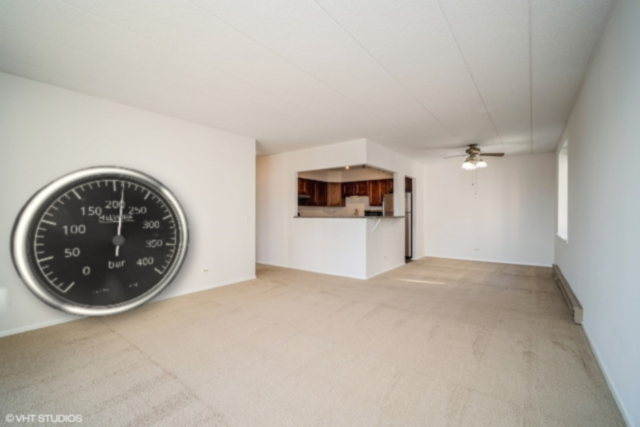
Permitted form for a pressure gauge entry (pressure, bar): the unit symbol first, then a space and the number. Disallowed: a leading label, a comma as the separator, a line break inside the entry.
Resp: bar 210
